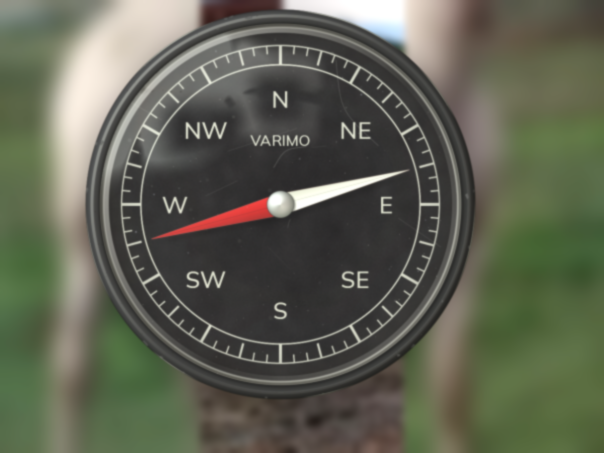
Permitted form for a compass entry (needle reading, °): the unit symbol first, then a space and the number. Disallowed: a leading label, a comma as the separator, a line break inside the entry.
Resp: ° 255
